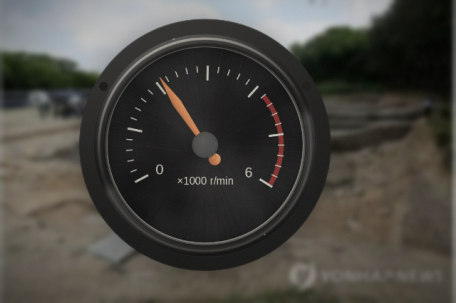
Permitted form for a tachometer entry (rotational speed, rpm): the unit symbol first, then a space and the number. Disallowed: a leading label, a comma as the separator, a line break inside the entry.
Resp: rpm 2100
